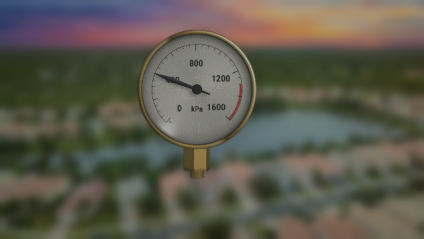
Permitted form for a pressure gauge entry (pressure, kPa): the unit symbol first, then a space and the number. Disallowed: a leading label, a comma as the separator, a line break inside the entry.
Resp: kPa 400
